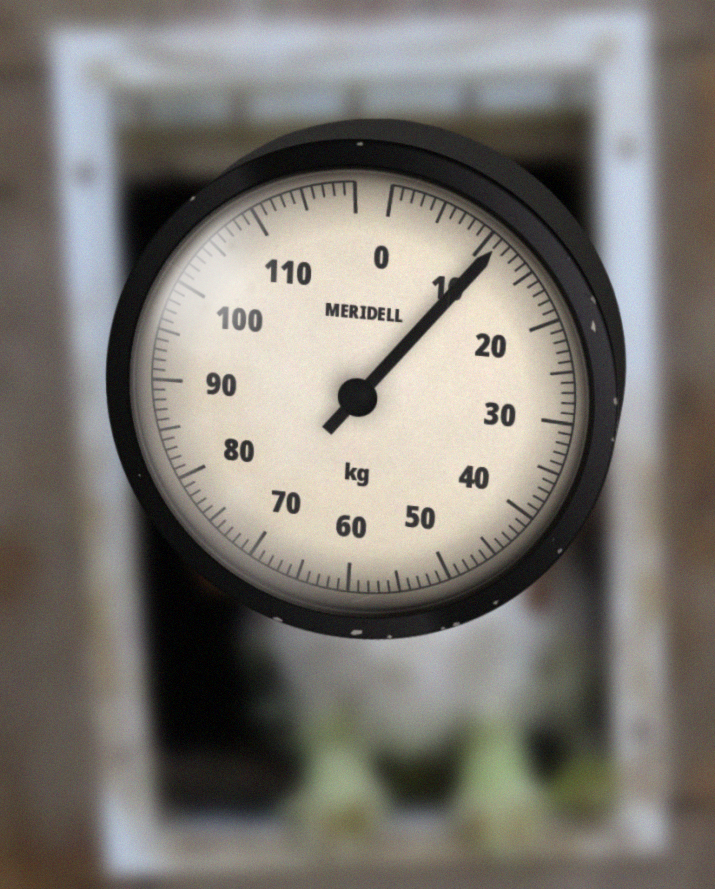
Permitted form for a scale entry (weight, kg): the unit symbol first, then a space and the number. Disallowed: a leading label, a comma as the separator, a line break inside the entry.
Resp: kg 11
